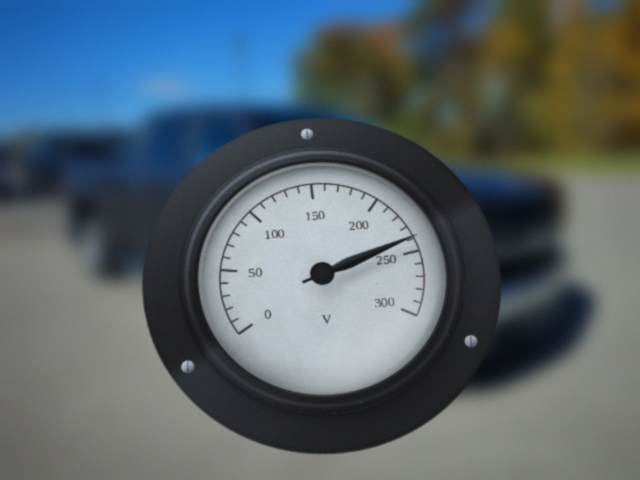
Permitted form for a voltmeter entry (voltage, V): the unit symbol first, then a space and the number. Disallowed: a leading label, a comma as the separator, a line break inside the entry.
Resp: V 240
